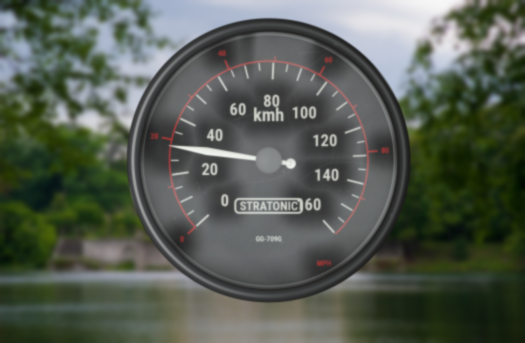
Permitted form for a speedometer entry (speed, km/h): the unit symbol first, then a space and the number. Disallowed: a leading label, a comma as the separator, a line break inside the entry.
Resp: km/h 30
